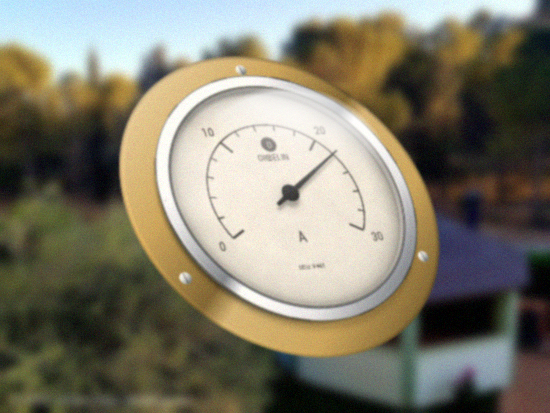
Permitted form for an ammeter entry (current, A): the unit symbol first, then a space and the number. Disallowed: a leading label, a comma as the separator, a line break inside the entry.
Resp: A 22
